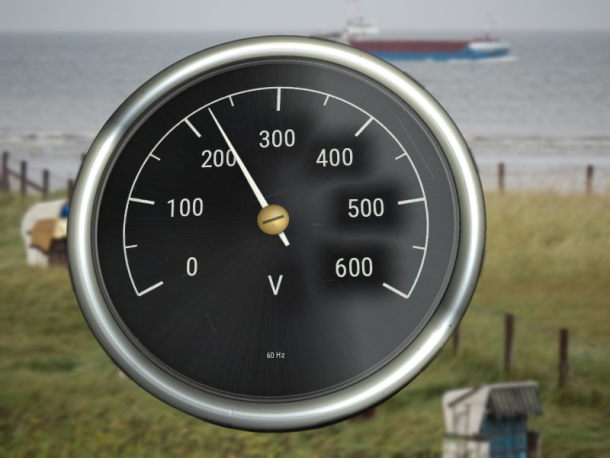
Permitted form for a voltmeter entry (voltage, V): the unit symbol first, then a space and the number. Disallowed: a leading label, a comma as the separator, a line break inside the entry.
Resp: V 225
